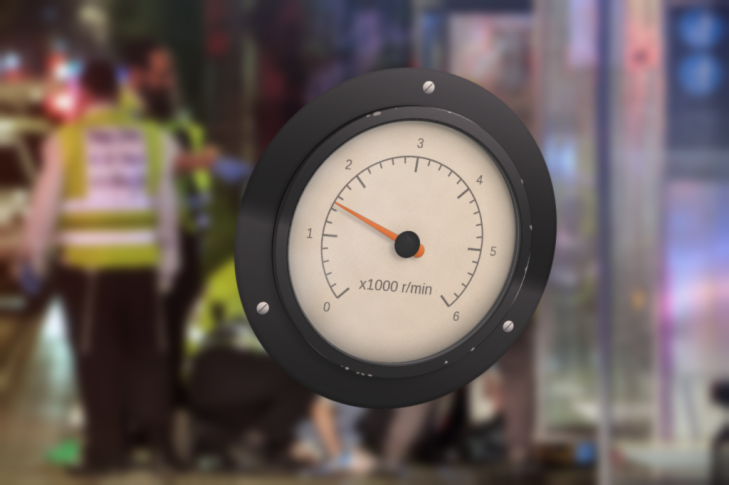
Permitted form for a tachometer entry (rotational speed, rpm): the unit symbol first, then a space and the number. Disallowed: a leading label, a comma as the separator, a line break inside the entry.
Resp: rpm 1500
